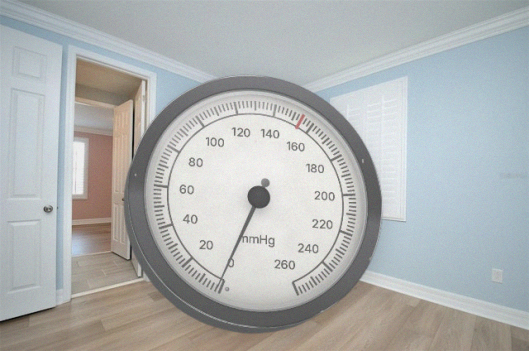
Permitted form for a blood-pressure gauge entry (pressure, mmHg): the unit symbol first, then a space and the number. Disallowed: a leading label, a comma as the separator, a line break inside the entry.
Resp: mmHg 2
